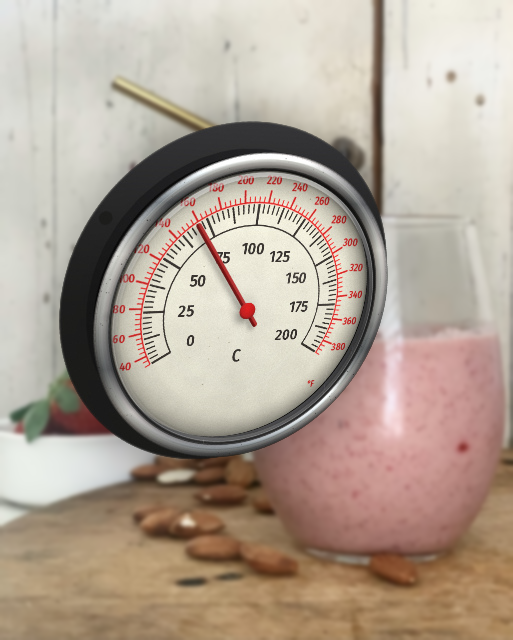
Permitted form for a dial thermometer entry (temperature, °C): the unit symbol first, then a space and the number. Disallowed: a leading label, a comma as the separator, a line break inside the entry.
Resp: °C 70
